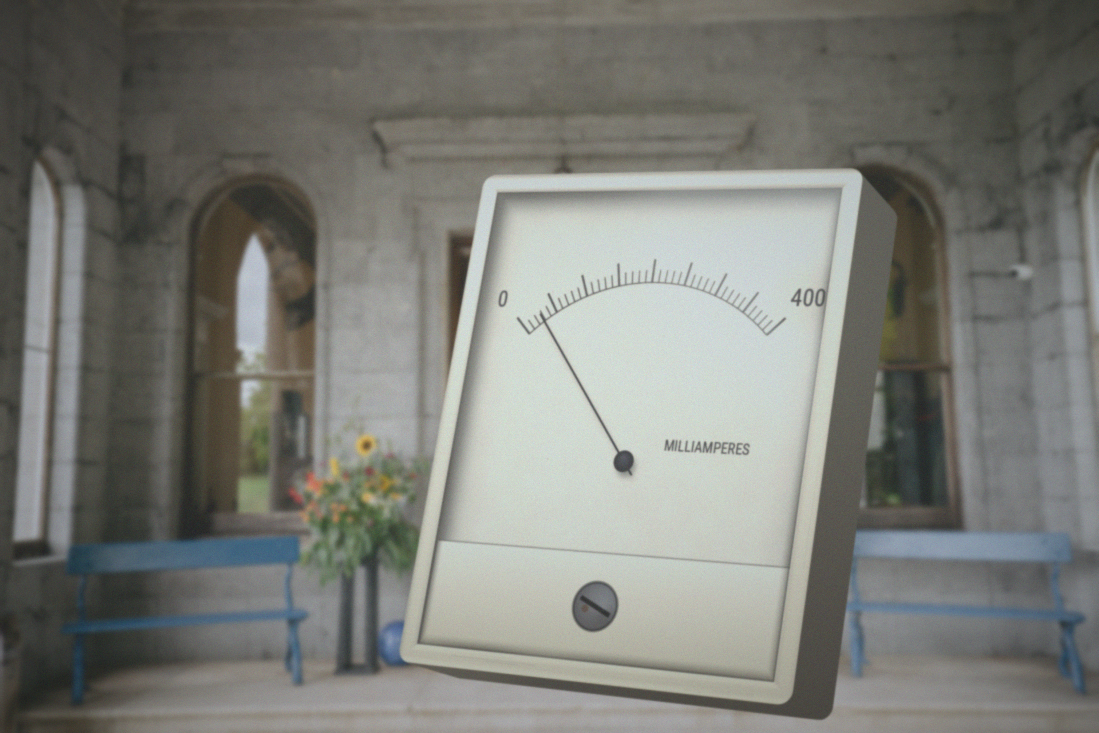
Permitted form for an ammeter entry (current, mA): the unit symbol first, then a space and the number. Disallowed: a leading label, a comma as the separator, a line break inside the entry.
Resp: mA 30
